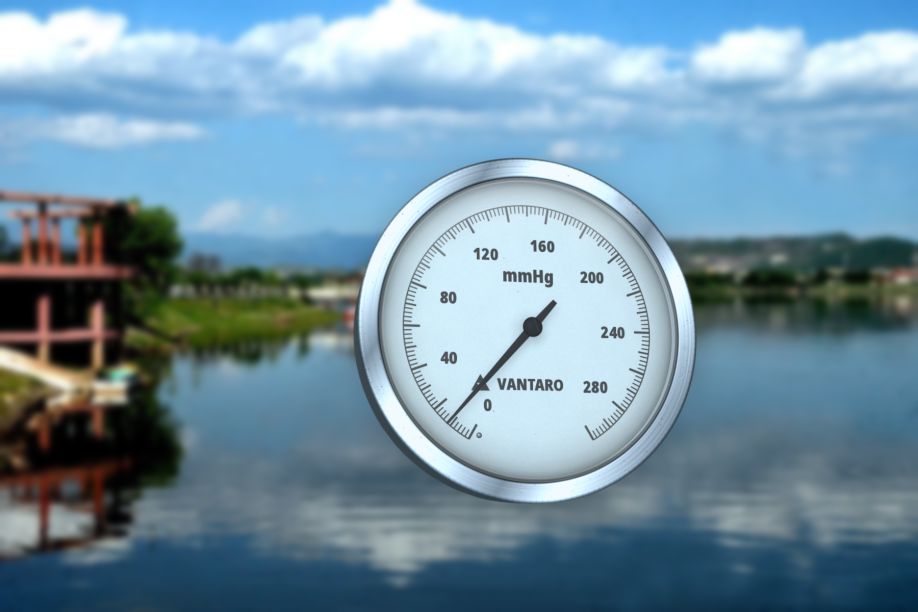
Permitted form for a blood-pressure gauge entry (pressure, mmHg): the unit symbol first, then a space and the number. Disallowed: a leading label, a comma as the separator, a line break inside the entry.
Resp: mmHg 12
